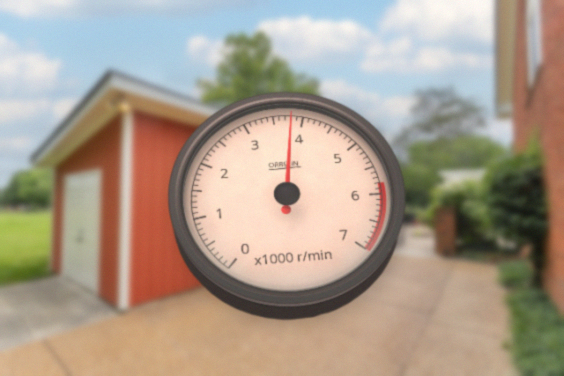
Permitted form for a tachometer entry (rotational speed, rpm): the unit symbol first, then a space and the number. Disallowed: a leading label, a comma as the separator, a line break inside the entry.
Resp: rpm 3800
